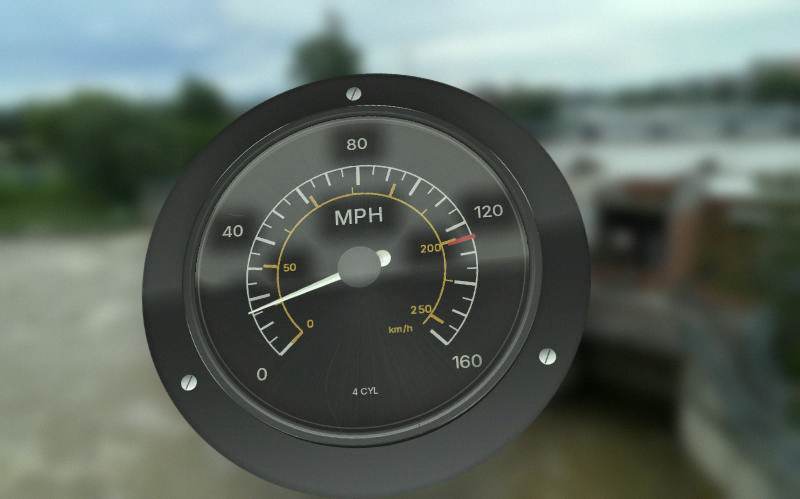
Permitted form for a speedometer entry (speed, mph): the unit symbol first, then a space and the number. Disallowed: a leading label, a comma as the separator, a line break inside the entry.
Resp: mph 15
